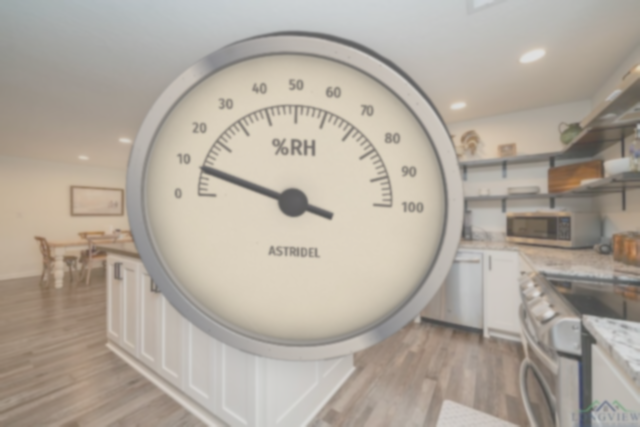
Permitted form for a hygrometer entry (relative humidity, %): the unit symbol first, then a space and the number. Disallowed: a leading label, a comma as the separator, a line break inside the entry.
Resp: % 10
